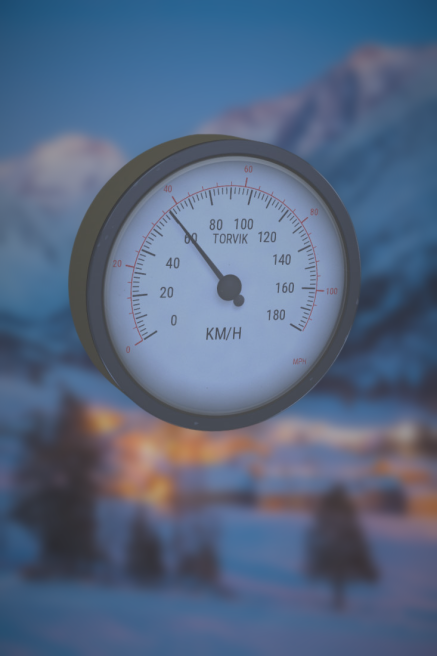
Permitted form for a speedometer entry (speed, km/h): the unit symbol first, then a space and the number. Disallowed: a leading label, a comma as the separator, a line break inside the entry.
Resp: km/h 60
